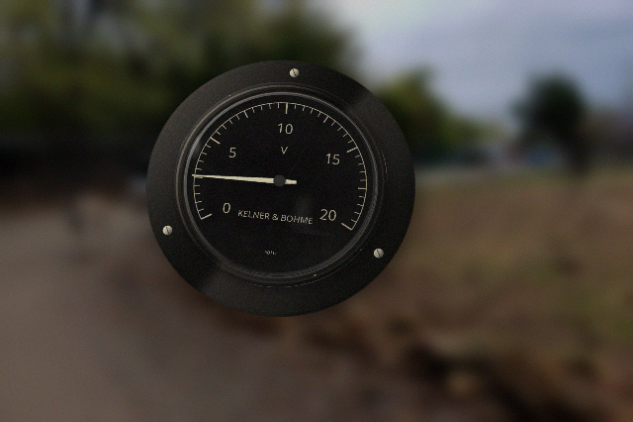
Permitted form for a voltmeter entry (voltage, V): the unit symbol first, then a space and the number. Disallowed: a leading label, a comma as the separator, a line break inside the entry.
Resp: V 2.5
